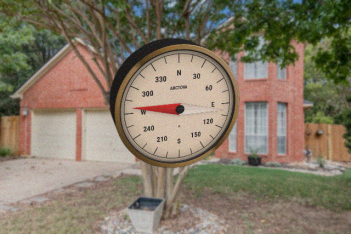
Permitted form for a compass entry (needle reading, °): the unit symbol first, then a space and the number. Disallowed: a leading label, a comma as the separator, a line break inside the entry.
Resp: ° 277.5
